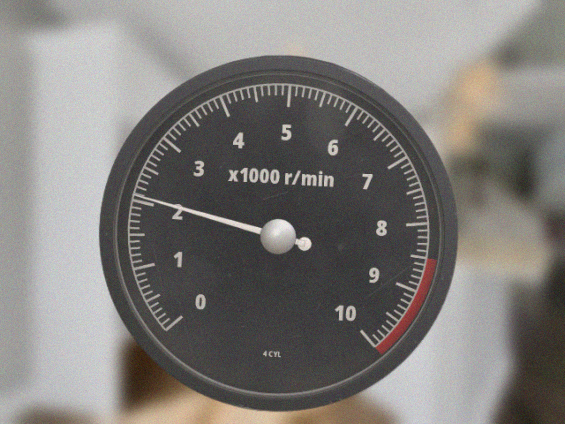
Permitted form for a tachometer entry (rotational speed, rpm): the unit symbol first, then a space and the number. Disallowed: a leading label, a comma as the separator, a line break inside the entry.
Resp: rpm 2100
